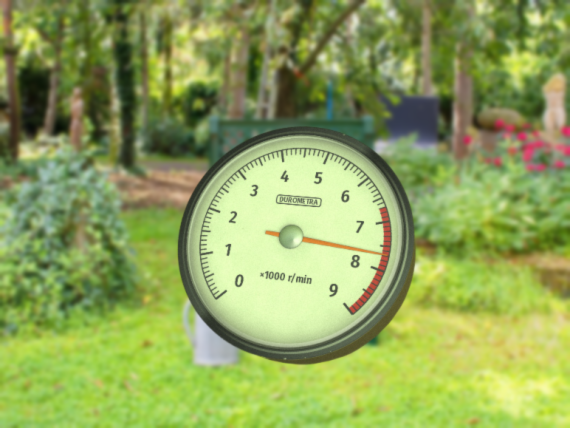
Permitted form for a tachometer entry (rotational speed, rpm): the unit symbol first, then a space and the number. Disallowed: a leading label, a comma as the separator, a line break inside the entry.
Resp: rpm 7700
